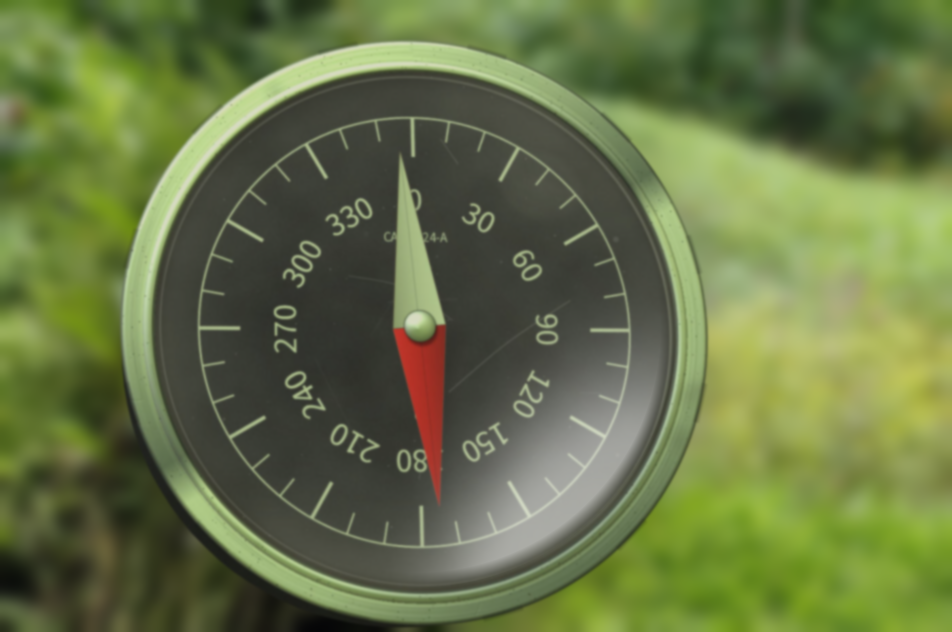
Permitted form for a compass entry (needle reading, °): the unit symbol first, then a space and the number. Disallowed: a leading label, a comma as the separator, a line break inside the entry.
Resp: ° 175
